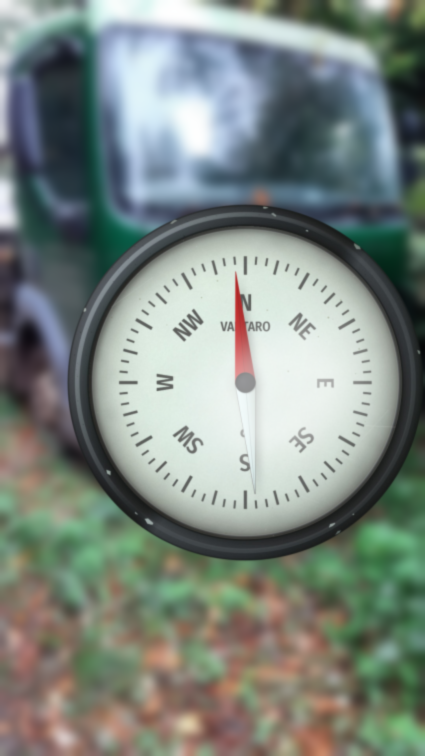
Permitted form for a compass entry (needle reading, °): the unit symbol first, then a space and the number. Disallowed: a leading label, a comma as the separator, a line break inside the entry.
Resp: ° 355
